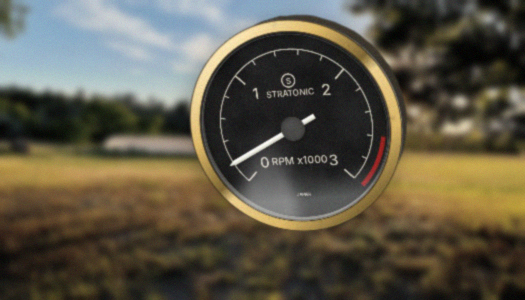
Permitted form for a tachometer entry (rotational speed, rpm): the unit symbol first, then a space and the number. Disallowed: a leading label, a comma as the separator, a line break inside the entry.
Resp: rpm 200
